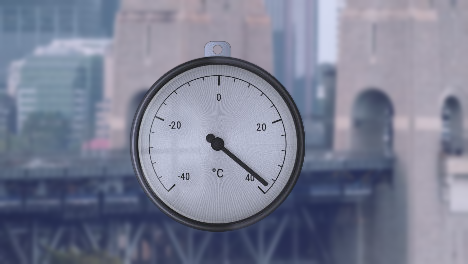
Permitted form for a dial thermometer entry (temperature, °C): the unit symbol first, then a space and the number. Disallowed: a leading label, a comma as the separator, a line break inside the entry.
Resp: °C 38
